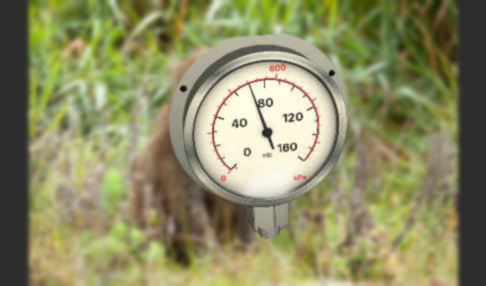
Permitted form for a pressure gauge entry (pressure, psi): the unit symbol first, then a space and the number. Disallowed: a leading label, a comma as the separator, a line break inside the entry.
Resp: psi 70
